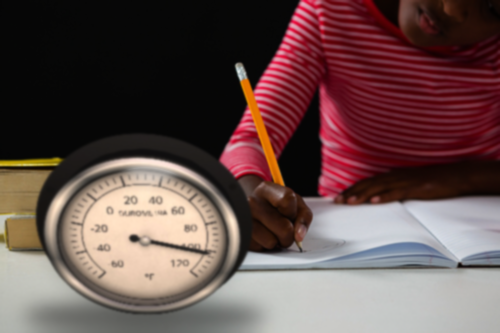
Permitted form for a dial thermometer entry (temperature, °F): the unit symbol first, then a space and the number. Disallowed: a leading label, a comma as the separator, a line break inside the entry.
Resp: °F 100
